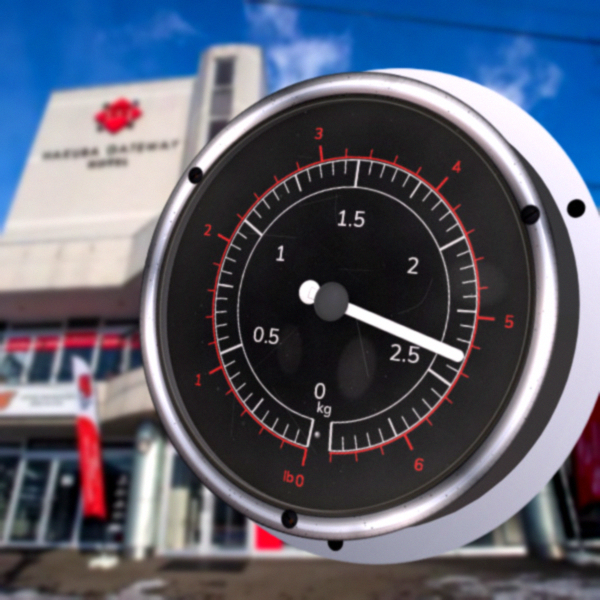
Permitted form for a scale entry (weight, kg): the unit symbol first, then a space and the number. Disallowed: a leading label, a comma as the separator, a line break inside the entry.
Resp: kg 2.4
